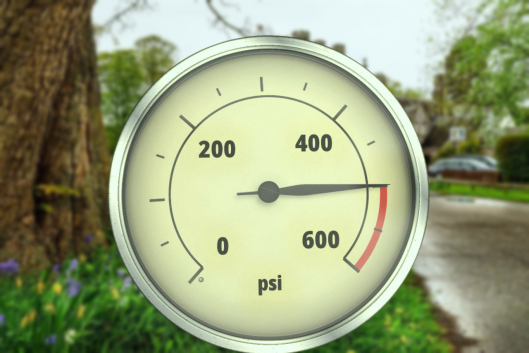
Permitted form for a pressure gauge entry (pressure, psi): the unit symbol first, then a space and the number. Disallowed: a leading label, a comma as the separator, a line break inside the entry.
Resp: psi 500
